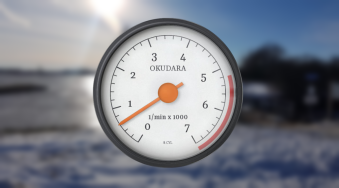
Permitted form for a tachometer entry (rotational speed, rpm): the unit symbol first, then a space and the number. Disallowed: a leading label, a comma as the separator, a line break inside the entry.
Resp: rpm 600
